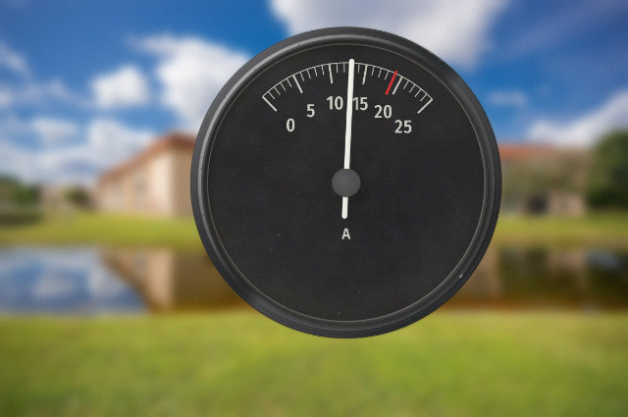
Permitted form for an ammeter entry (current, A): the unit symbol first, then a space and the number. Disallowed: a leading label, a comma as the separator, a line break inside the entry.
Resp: A 13
